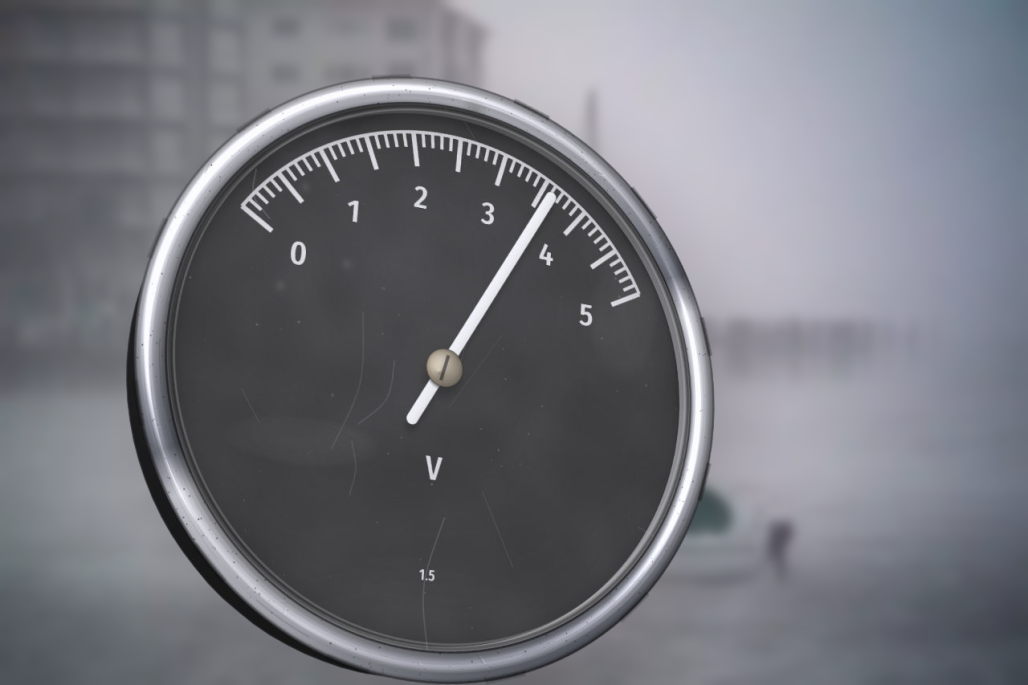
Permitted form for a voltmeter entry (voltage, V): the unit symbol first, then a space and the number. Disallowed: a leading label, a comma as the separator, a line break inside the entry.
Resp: V 3.6
